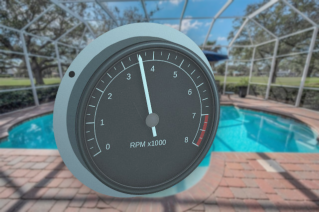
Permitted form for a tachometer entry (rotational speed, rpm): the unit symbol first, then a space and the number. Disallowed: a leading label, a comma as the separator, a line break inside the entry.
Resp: rpm 3500
